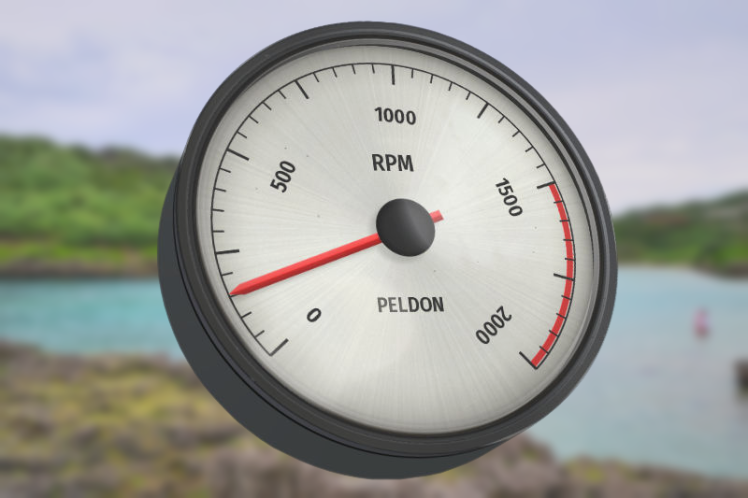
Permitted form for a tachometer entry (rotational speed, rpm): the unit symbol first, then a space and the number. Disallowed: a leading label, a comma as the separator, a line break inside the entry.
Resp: rpm 150
